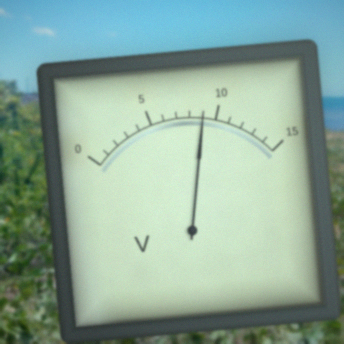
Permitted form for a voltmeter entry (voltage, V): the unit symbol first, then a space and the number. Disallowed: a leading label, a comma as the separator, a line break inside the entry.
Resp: V 9
